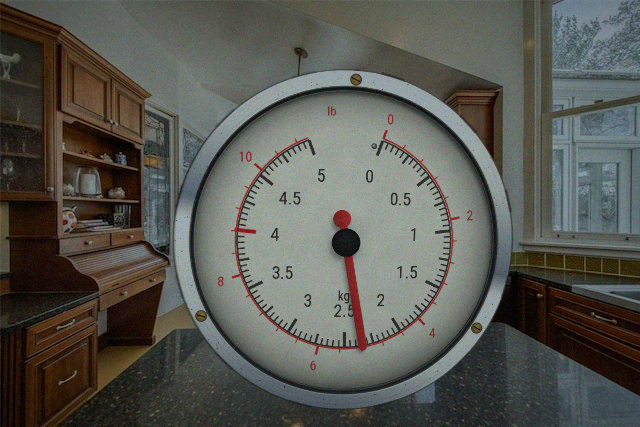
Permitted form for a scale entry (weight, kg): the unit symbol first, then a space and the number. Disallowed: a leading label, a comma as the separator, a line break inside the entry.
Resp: kg 2.35
